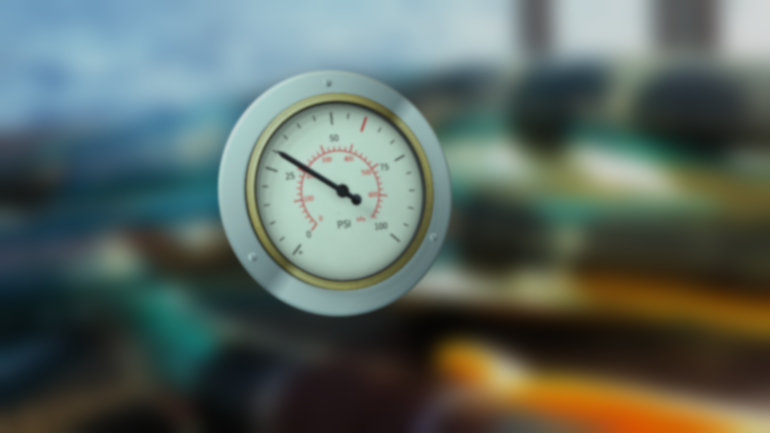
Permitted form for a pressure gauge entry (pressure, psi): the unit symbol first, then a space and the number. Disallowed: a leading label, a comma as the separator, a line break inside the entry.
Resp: psi 30
